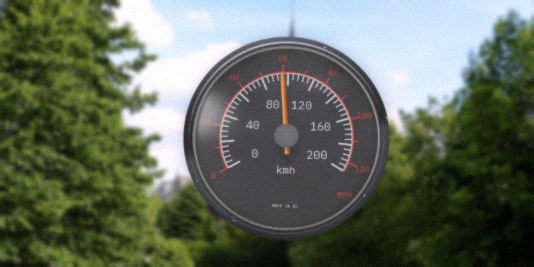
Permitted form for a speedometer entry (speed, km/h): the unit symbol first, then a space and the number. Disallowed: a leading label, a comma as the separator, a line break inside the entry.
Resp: km/h 96
